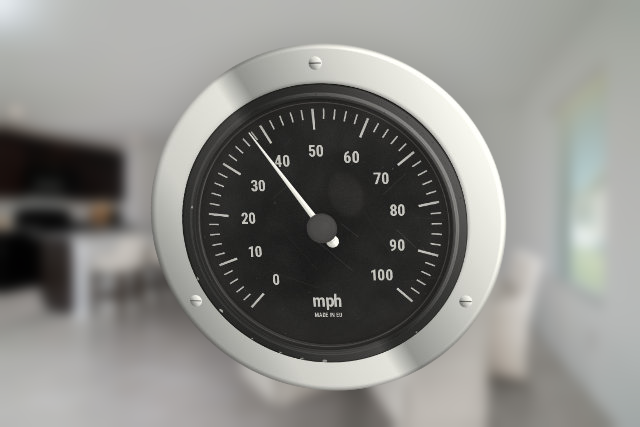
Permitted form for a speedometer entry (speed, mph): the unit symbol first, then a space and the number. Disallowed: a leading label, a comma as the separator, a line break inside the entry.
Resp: mph 38
